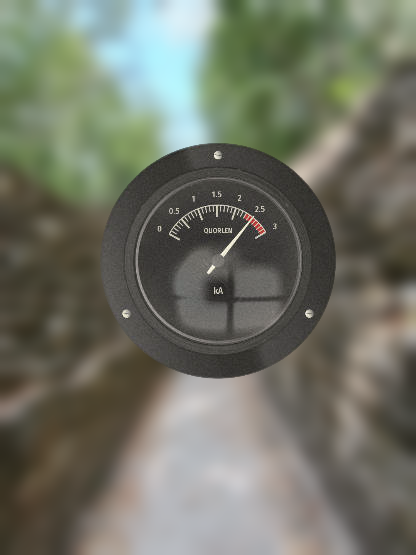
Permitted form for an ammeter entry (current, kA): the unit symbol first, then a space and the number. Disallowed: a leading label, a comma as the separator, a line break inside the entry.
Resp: kA 2.5
